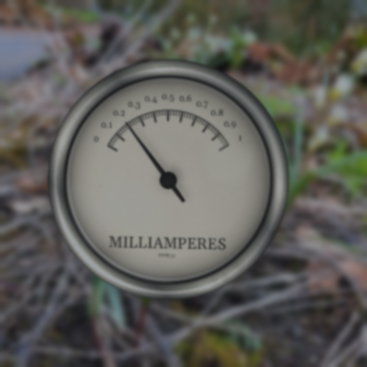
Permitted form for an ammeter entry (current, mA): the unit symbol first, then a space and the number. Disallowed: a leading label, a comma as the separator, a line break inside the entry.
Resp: mA 0.2
